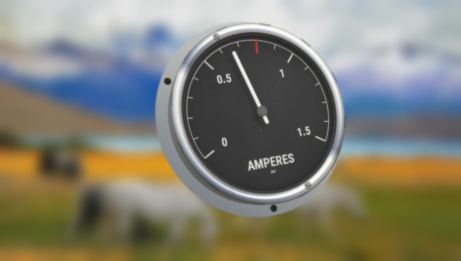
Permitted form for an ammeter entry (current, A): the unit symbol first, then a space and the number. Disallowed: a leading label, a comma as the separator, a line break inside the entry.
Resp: A 0.65
